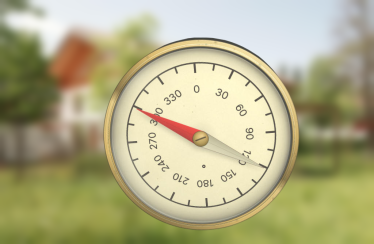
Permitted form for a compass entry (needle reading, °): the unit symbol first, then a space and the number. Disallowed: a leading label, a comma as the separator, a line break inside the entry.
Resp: ° 300
